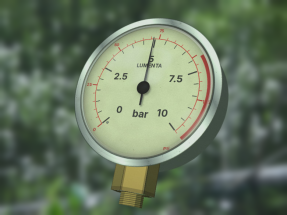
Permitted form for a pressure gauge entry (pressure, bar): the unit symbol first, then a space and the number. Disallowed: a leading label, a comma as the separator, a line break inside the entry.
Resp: bar 5
